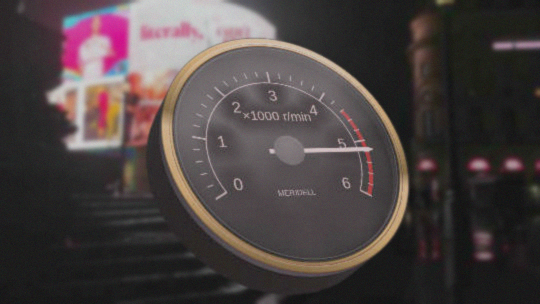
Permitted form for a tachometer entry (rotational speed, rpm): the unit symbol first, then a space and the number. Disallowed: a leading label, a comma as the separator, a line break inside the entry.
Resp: rpm 5200
